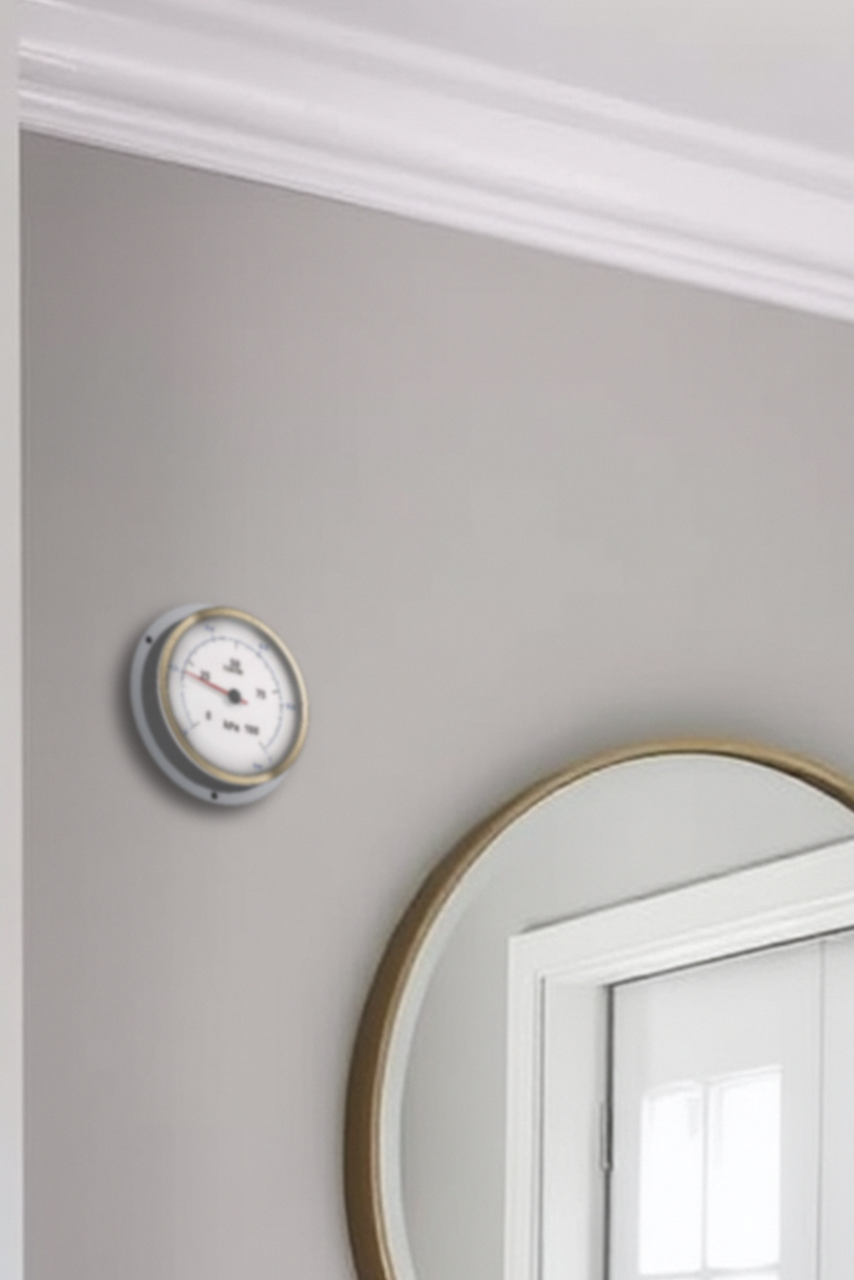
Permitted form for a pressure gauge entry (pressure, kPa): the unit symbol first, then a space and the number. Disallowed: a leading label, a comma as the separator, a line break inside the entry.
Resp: kPa 20
